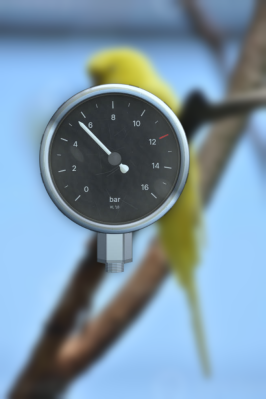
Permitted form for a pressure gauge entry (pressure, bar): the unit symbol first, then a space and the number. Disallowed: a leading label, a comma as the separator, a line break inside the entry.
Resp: bar 5.5
